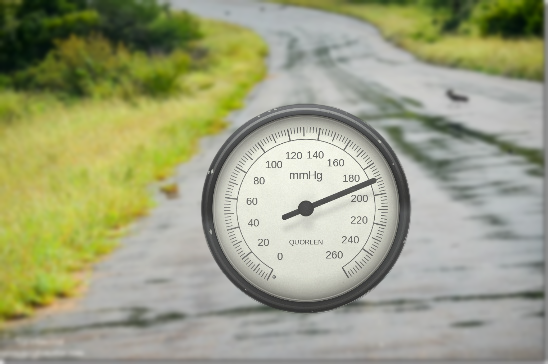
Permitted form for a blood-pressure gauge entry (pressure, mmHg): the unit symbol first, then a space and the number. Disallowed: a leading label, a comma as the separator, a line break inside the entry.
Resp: mmHg 190
